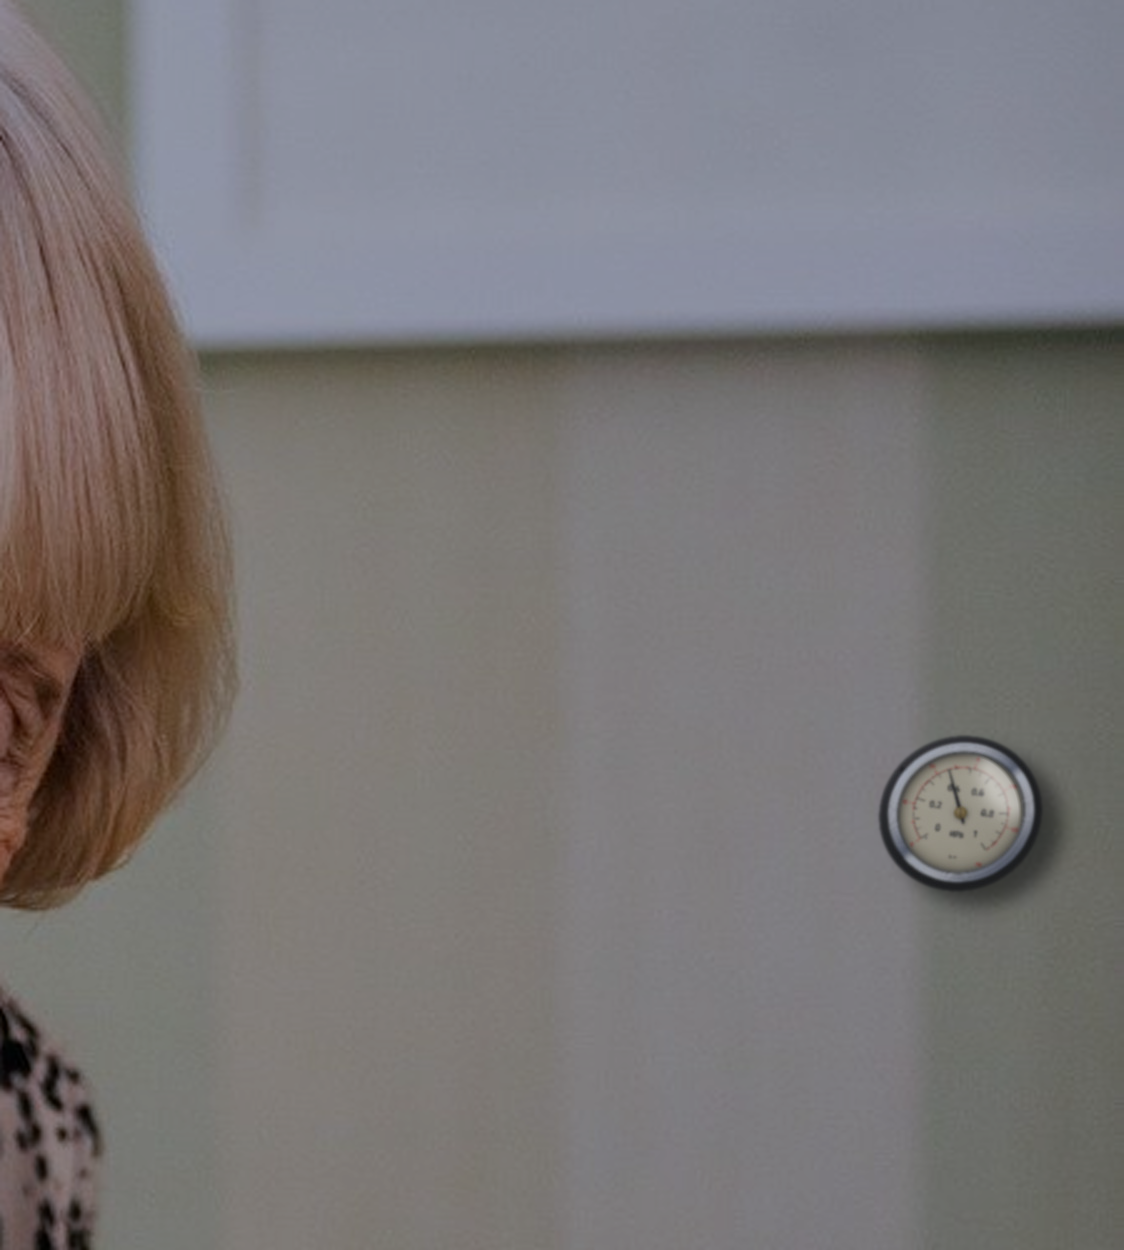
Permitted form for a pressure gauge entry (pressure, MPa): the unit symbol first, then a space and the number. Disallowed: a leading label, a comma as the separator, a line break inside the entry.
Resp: MPa 0.4
